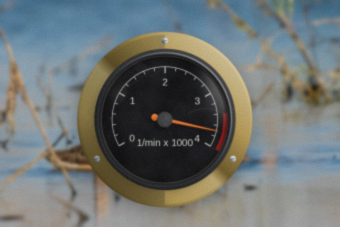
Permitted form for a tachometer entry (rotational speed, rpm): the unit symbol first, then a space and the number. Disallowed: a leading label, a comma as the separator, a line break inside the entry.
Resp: rpm 3700
